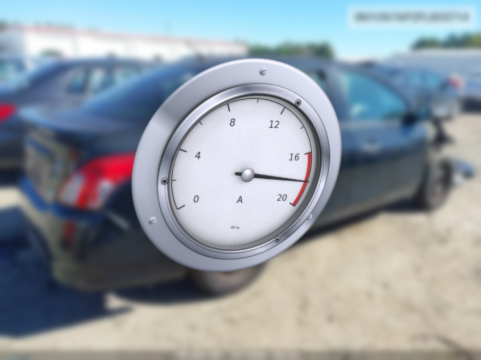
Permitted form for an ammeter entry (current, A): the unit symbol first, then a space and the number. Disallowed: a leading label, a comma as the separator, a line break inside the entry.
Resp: A 18
